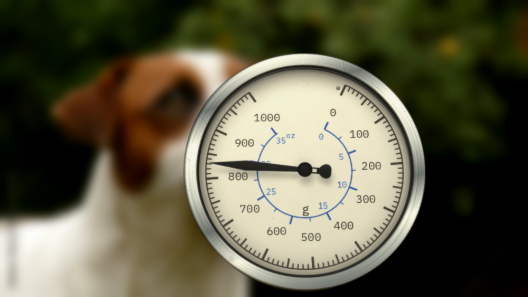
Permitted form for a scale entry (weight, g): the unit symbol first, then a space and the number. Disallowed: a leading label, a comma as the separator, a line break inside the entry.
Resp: g 830
